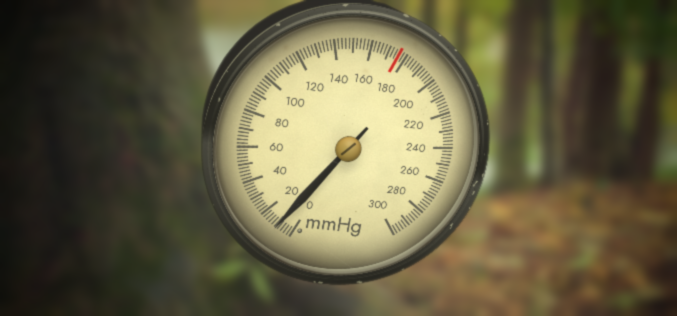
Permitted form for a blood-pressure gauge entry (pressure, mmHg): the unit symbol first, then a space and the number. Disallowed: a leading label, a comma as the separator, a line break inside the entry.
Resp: mmHg 10
